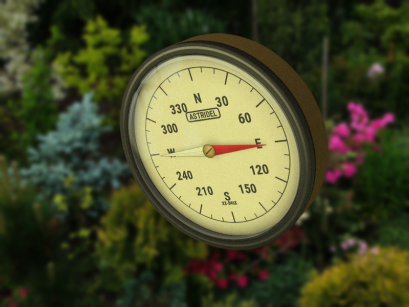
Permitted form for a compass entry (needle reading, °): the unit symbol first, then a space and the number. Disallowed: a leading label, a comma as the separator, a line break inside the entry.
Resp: ° 90
